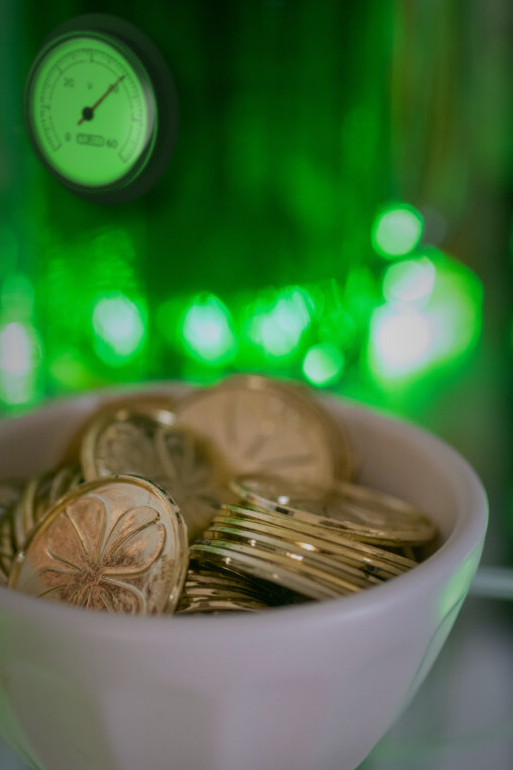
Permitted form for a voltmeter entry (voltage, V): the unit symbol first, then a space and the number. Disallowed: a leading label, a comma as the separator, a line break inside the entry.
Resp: V 40
